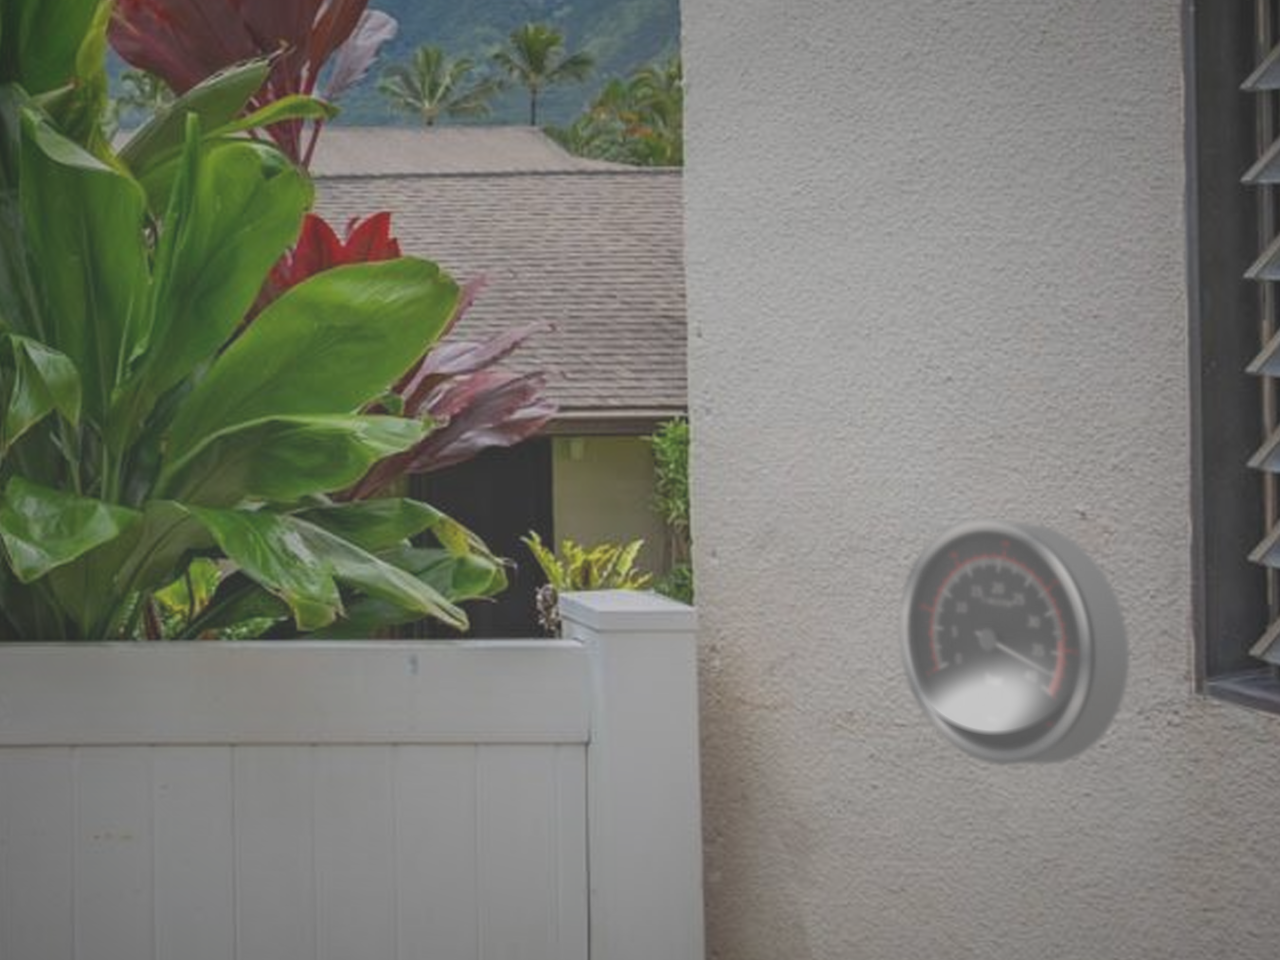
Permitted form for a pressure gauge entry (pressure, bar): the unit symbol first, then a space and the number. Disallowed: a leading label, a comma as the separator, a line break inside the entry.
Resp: bar 37.5
